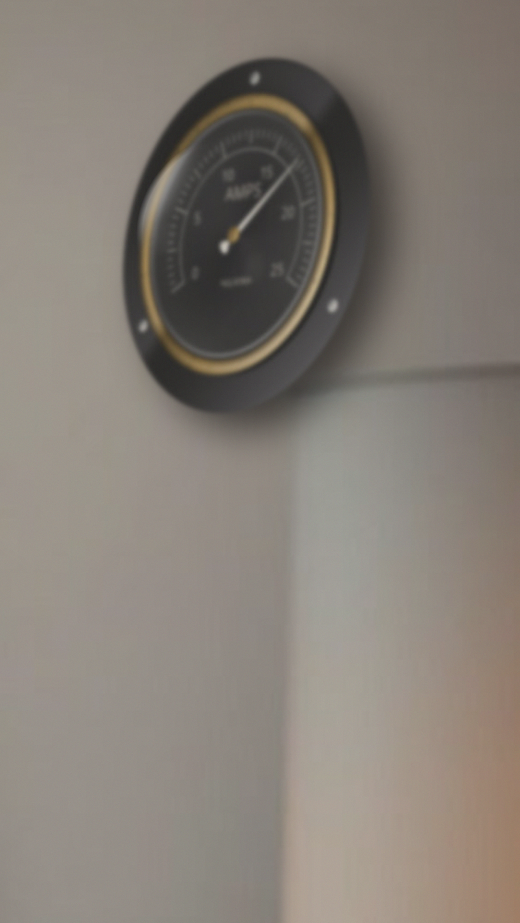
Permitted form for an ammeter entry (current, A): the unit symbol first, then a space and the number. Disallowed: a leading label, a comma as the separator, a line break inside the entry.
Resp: A 17.5
